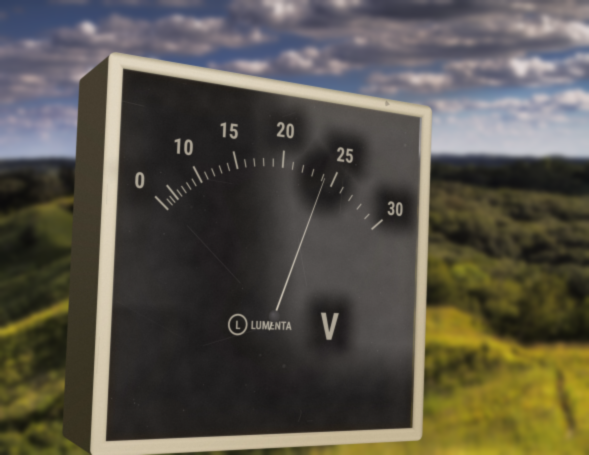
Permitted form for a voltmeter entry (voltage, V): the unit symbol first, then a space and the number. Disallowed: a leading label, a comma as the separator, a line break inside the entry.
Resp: V 24
